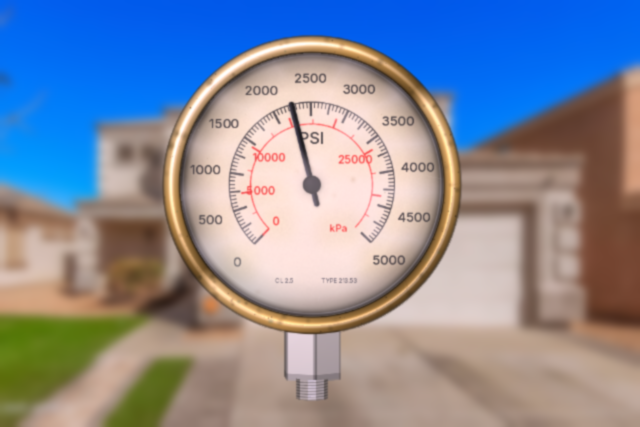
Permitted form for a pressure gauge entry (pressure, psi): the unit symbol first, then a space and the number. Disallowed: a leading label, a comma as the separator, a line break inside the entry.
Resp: psi 2250
